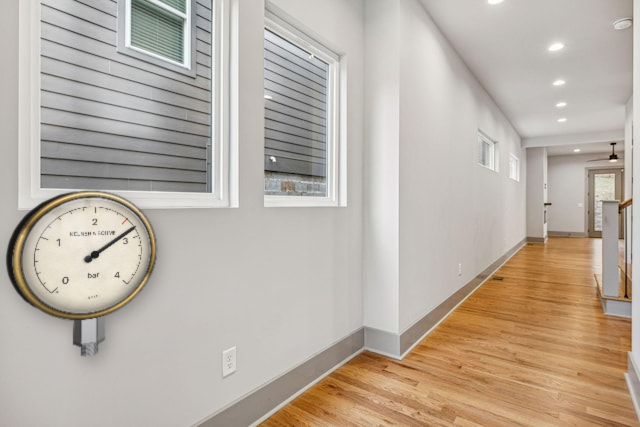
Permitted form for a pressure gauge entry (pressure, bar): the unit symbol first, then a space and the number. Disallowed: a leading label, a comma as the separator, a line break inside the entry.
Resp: bar 2.8
